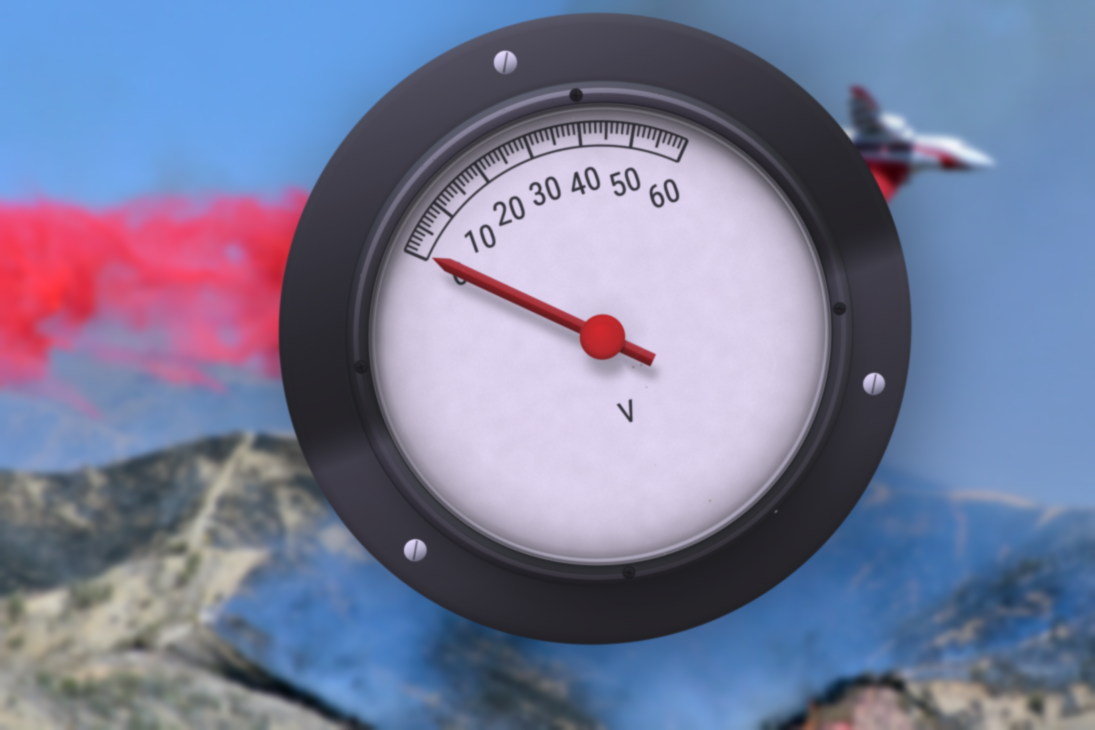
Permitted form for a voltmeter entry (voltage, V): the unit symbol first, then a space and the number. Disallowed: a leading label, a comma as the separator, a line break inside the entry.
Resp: V 1
